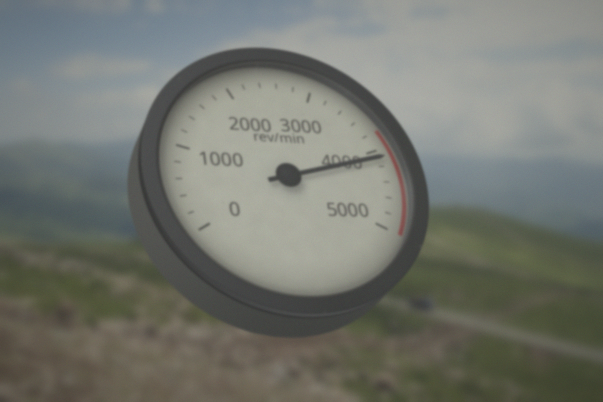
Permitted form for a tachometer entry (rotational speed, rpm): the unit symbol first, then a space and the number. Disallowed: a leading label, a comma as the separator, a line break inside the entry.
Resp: rpm 4100
